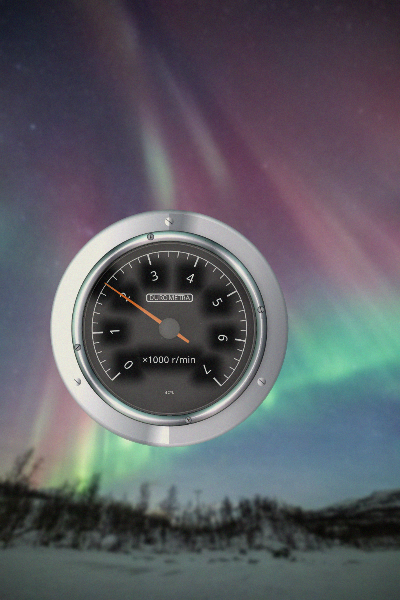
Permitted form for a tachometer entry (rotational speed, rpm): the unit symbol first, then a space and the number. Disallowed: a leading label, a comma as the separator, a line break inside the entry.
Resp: rpm 2000
